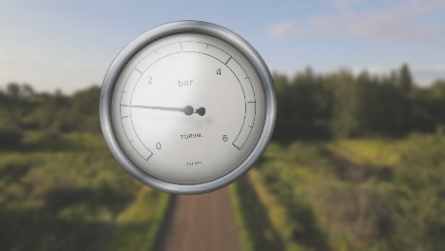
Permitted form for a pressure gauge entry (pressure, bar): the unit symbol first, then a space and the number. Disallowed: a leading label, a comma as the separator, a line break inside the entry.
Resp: bar 1.25
